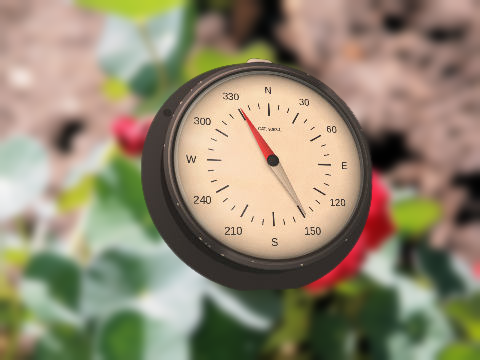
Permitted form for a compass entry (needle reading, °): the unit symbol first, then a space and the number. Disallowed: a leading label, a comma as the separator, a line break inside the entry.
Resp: ° 330
